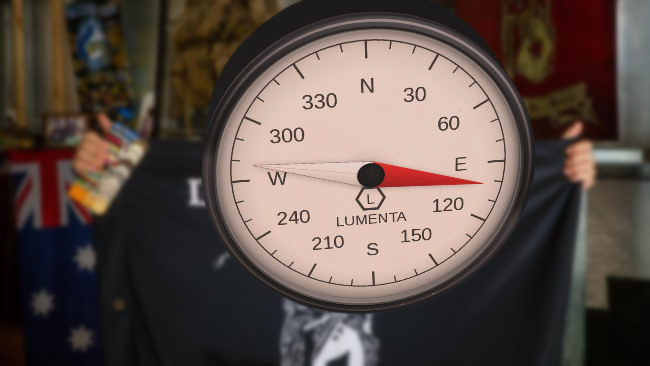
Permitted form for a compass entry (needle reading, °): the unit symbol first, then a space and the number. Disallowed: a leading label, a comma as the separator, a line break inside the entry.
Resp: ° 100
